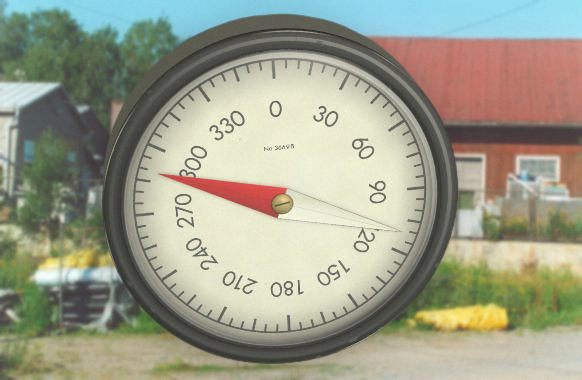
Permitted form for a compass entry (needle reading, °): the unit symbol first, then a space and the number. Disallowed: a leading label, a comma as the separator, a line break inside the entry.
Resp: ° 290
